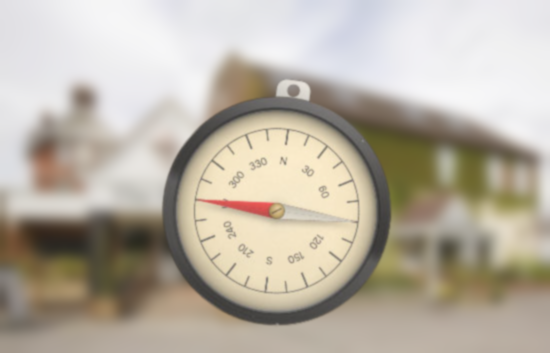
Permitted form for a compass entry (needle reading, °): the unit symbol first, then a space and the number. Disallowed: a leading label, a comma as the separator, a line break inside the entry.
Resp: ° 270
